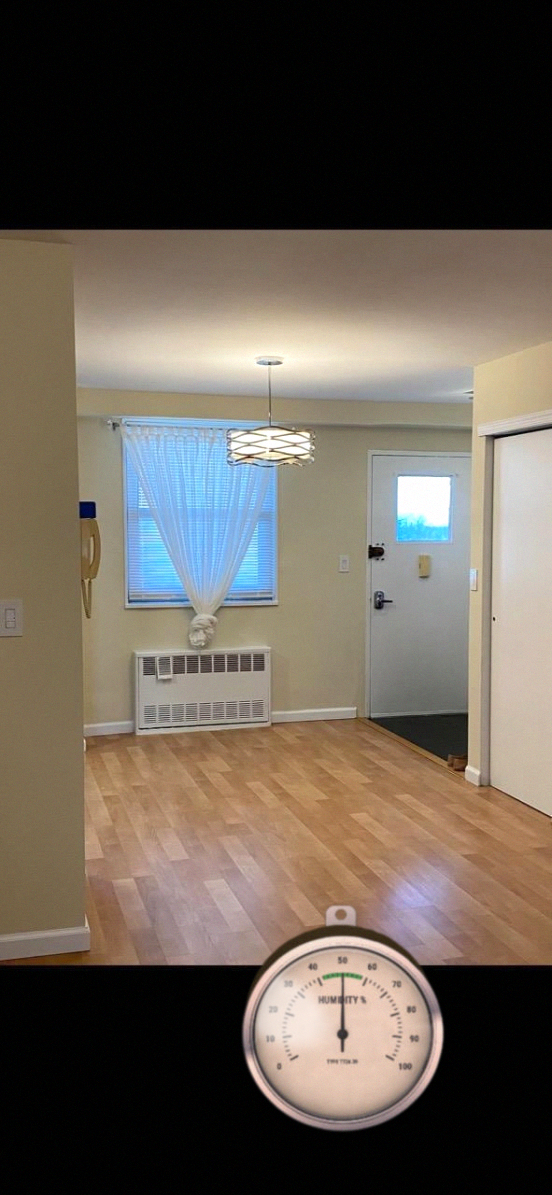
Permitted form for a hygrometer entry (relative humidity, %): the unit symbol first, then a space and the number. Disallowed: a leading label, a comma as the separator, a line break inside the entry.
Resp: % 50
